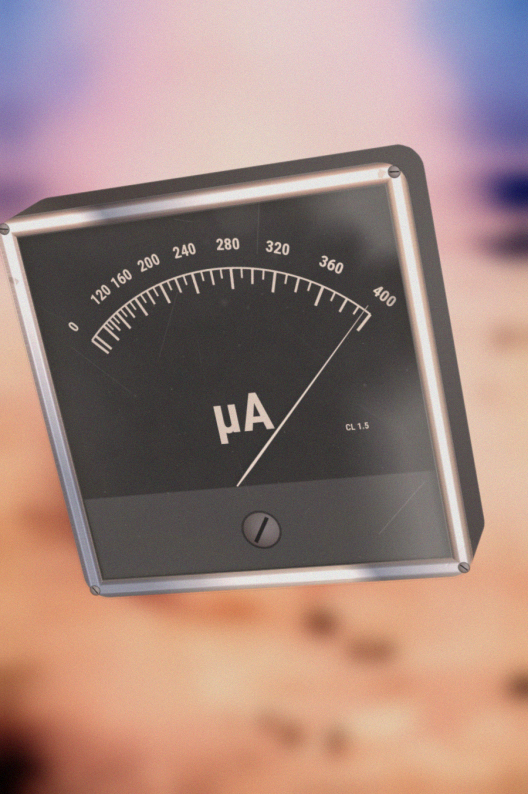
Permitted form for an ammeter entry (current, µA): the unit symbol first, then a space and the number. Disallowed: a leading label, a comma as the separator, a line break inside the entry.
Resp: µA 395
